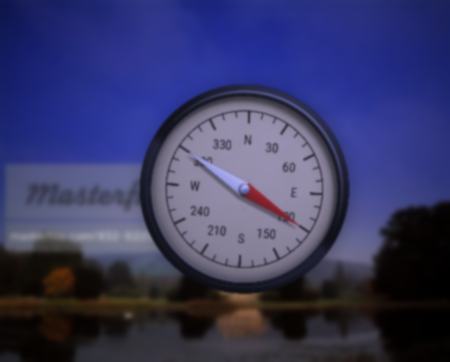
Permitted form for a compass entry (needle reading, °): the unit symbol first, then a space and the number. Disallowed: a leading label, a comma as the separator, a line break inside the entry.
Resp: ° 120
